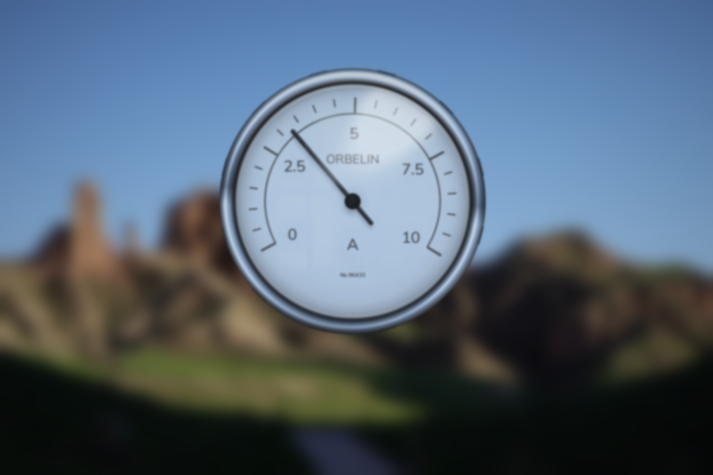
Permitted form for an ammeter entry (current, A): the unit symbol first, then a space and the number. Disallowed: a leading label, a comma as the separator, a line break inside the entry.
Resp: A 3.25
